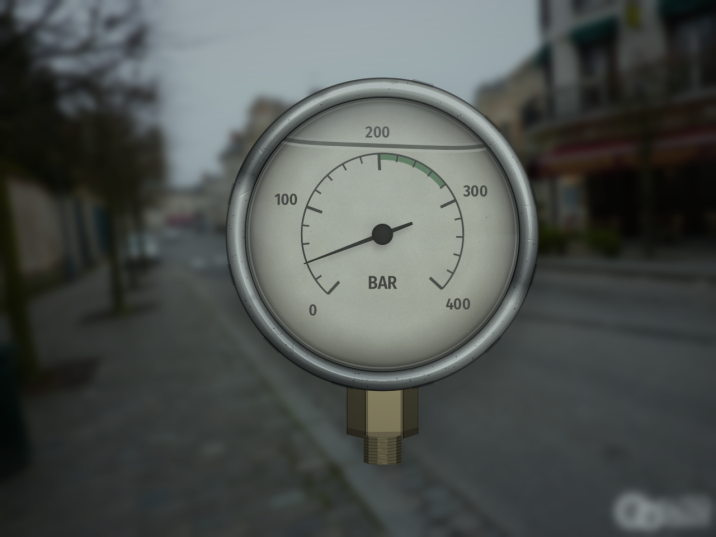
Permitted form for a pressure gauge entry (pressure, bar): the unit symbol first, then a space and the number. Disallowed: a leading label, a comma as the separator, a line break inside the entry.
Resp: bar 40
